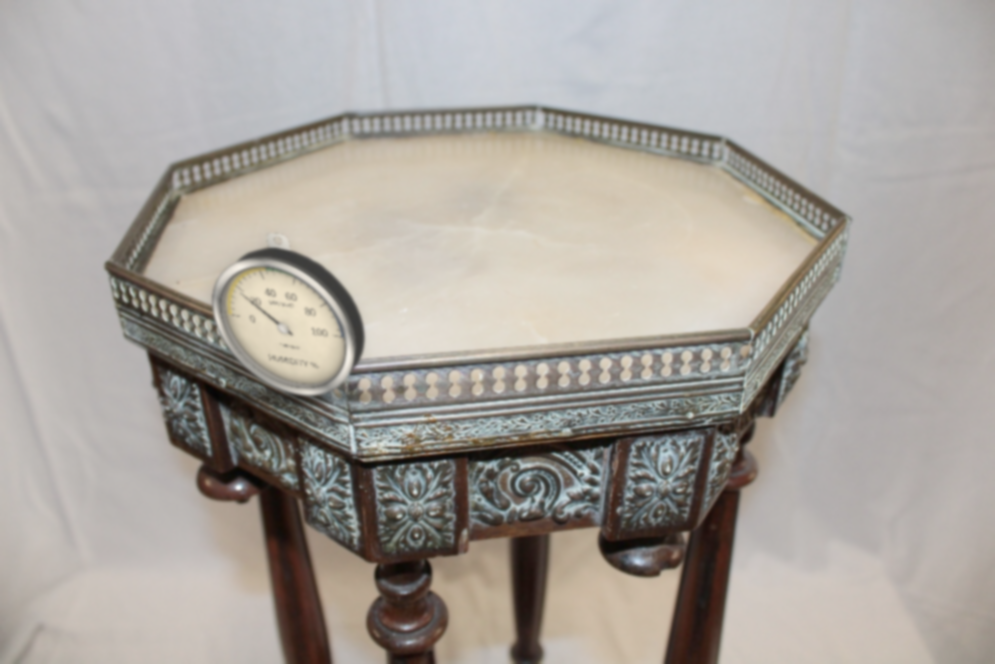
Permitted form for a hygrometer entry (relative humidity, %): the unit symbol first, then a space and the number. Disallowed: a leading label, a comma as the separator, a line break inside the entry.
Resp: % 20
